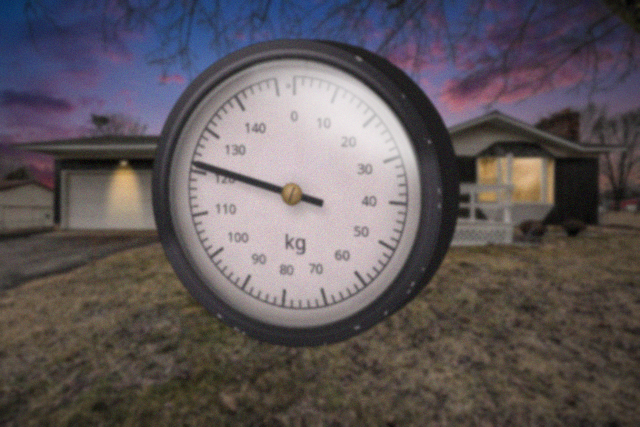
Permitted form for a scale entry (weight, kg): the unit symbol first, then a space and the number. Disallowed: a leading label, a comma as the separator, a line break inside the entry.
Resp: kg 122
